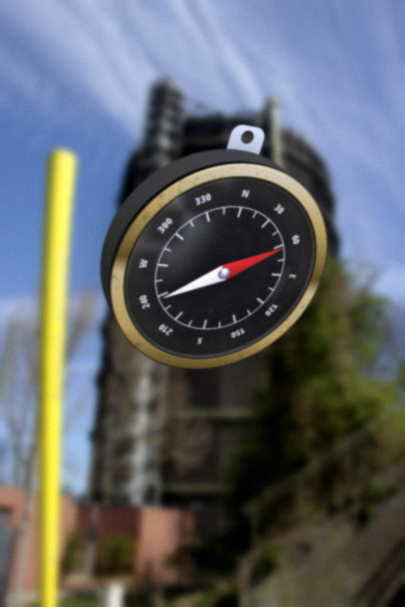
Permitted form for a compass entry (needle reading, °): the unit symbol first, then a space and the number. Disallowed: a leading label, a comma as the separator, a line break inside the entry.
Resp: ° 60
